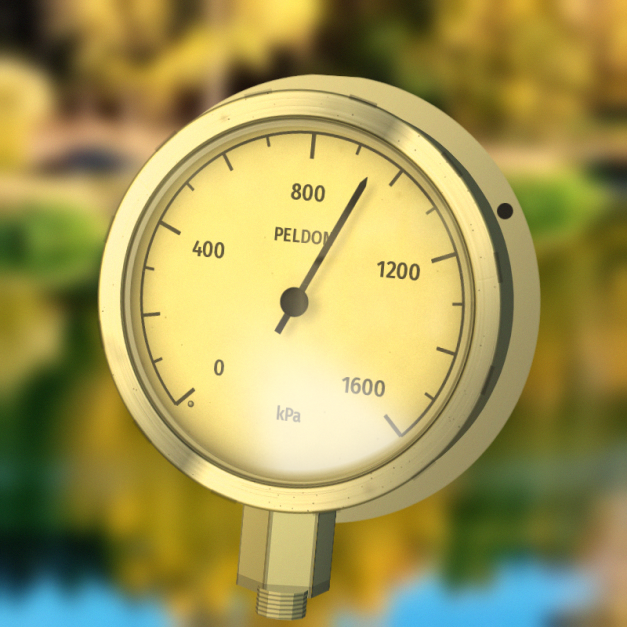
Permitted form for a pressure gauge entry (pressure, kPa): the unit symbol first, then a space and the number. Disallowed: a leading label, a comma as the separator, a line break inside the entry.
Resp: kPa 950
